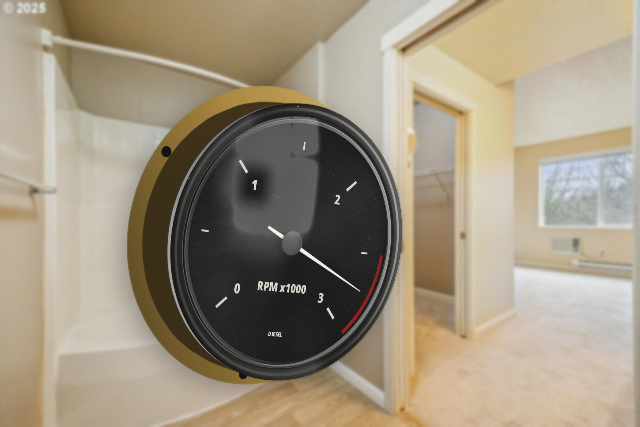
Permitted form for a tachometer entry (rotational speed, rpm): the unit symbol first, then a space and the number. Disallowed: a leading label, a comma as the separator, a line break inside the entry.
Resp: rpm 2750
